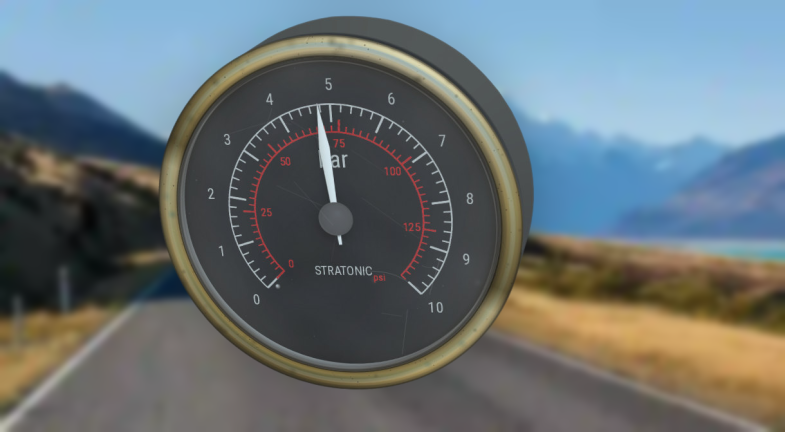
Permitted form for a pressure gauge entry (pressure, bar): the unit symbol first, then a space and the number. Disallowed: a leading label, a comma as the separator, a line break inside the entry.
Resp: bar 4.8
